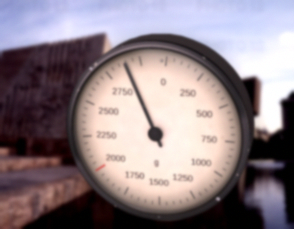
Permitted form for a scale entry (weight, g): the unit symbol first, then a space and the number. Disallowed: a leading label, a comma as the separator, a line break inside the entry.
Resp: g 2900
